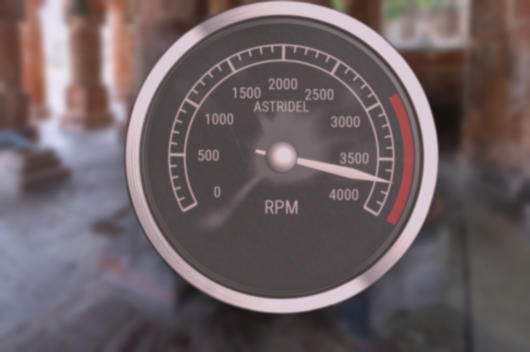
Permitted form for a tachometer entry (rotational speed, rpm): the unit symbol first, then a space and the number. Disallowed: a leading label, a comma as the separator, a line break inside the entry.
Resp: rpm 3700
